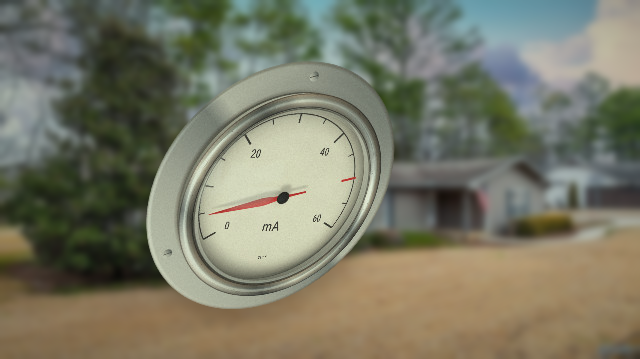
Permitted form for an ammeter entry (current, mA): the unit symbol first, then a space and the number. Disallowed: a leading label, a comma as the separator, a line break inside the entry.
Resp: mA 5
